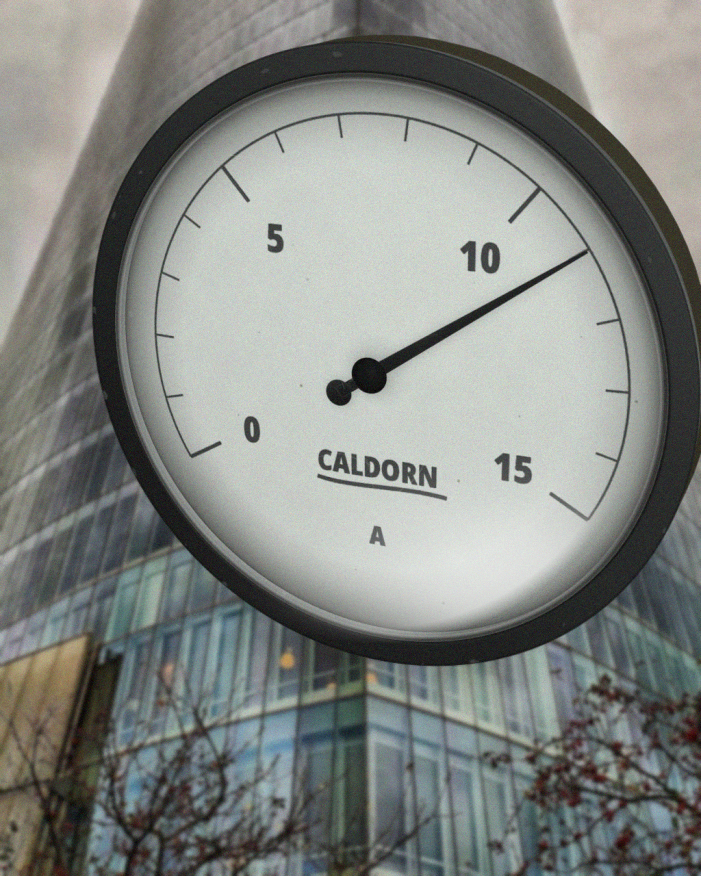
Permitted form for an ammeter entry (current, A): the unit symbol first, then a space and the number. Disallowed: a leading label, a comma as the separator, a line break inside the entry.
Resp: A 11
